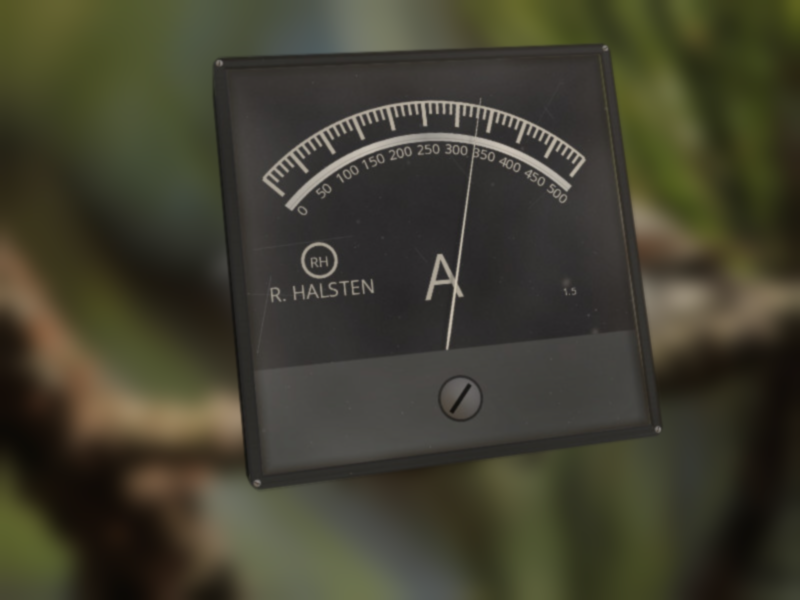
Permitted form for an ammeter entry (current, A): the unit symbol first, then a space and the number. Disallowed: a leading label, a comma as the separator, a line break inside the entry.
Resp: A 330
